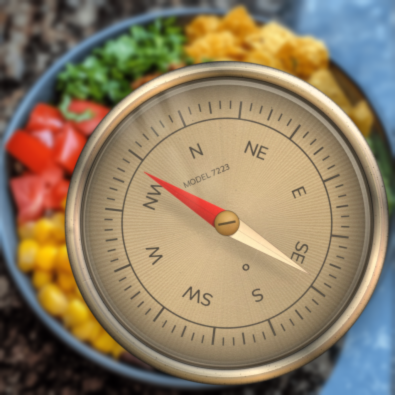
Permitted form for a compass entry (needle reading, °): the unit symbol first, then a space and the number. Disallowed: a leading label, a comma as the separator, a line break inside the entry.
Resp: ° 325
